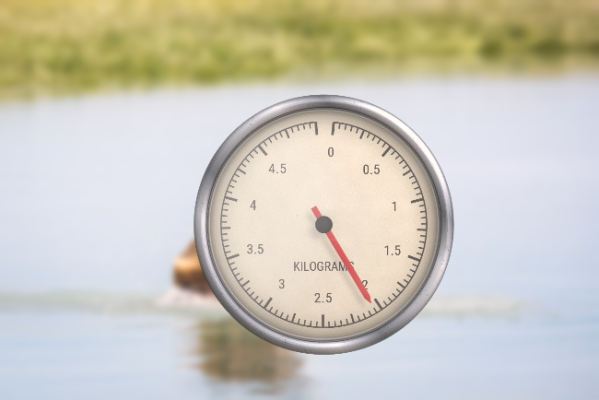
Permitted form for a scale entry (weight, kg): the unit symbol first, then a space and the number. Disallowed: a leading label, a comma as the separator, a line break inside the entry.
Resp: kg 2.05
